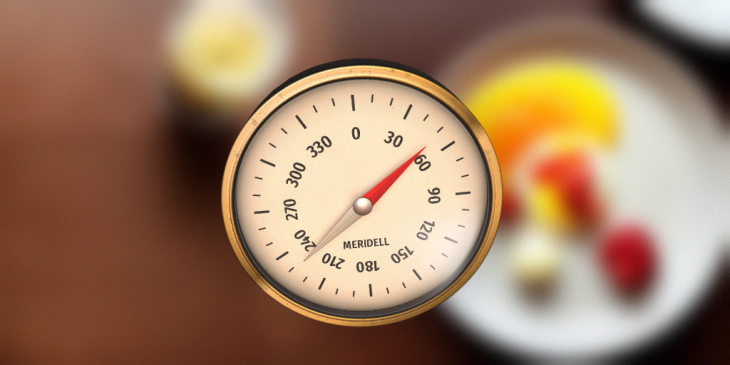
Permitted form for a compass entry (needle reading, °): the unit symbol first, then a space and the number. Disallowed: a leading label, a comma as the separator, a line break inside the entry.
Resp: ° 50
